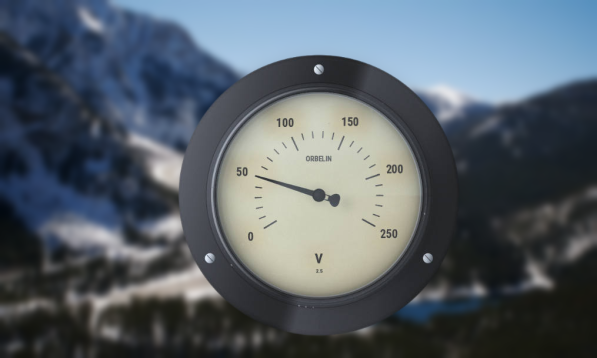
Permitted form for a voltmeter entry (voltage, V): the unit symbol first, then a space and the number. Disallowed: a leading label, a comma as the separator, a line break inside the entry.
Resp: V 50
